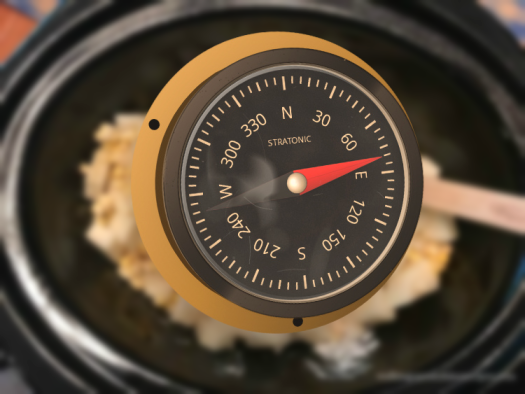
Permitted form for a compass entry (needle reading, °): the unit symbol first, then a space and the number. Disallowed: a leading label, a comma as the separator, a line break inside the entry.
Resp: ° 80
